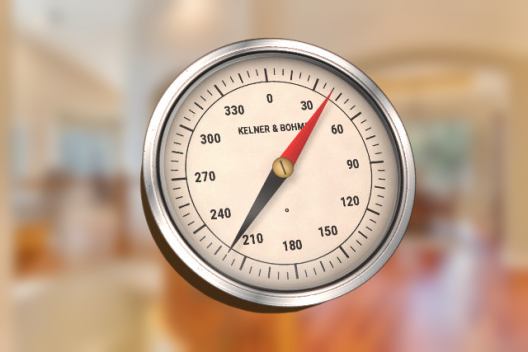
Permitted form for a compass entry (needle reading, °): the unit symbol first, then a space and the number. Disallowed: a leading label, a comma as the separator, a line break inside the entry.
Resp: ° 40
